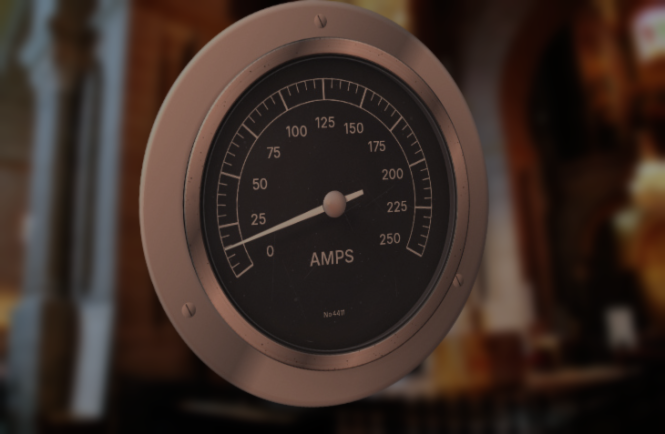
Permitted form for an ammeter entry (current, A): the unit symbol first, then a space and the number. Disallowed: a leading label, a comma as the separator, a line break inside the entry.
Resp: A 15
